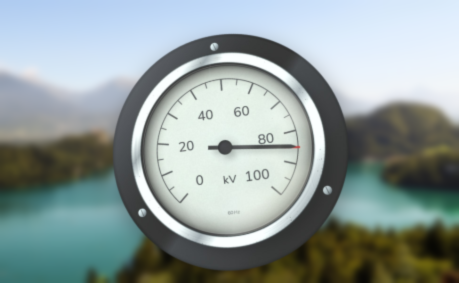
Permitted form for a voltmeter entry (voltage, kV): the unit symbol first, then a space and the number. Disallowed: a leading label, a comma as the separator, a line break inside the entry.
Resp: kV 85
